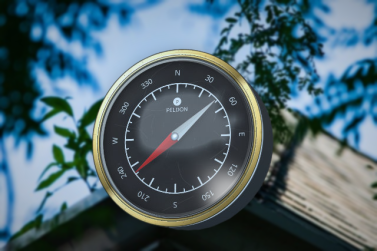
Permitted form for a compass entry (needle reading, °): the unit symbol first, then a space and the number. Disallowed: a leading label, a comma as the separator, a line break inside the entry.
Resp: ° 230
